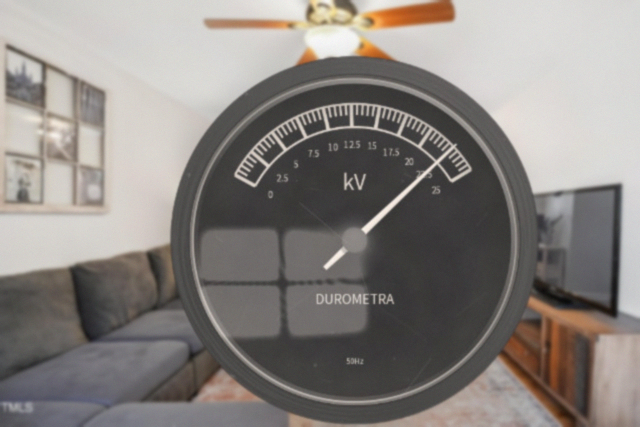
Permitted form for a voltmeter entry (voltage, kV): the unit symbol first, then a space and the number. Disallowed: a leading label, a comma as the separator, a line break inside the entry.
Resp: kV 22.5
